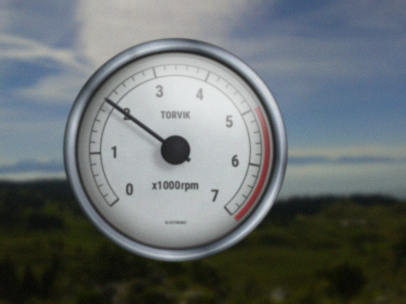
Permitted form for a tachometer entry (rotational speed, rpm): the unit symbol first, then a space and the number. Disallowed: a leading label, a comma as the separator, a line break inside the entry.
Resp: rpm 2000
